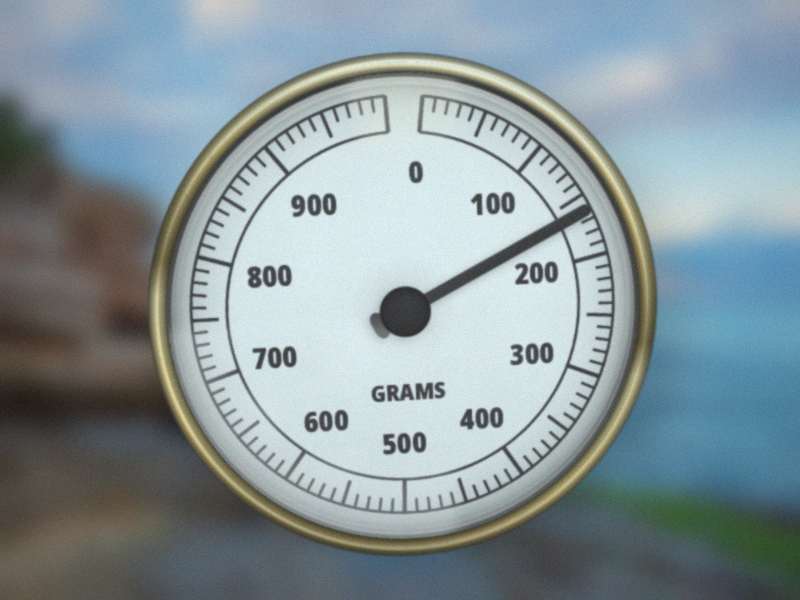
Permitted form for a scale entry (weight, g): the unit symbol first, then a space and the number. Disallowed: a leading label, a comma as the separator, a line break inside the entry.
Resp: g 160
